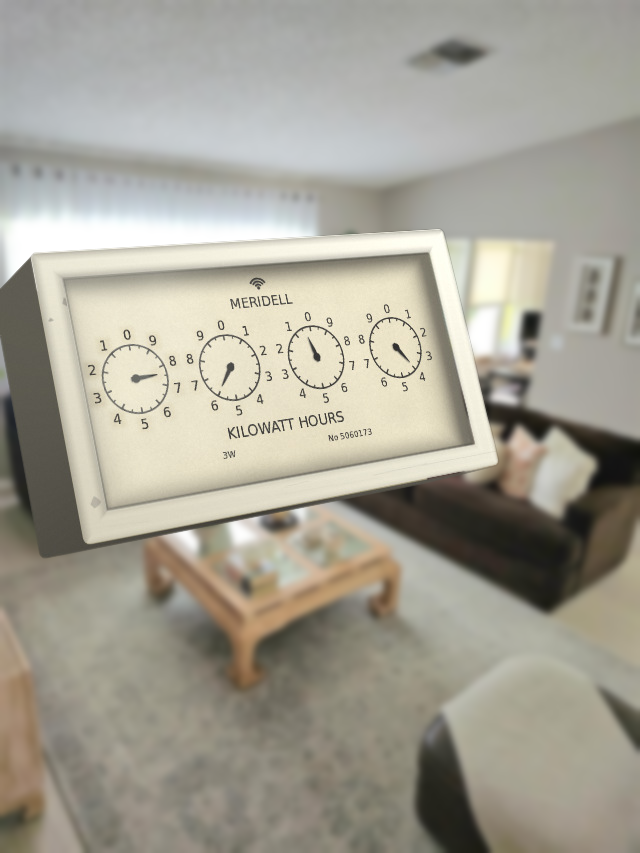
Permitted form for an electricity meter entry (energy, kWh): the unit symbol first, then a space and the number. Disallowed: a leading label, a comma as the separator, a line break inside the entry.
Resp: kWh 7604
